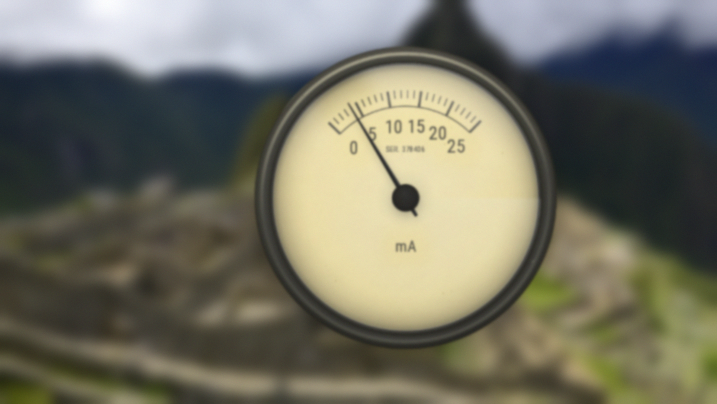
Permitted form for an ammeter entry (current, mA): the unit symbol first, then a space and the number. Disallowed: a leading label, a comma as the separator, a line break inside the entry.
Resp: mA 4
